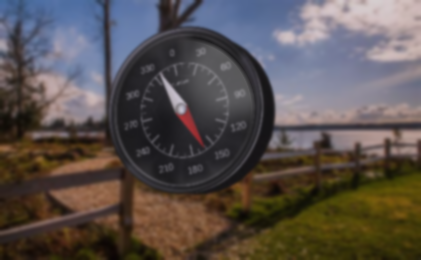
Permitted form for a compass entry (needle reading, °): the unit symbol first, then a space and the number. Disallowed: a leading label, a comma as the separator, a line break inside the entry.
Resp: ° 160
